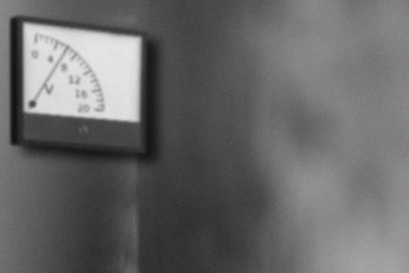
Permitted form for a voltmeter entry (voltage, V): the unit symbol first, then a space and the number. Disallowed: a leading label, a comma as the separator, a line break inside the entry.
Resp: V 6
